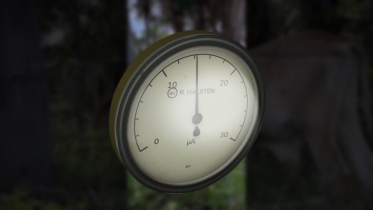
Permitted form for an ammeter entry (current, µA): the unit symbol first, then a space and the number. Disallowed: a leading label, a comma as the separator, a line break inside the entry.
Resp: µA 14
